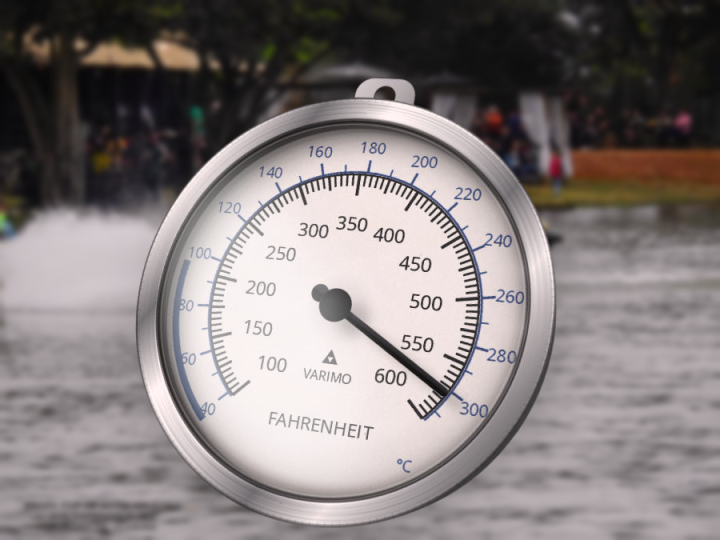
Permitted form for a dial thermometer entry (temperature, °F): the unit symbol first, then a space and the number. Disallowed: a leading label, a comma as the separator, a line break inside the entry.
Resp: °F 575
